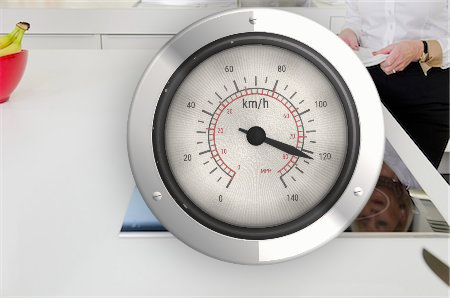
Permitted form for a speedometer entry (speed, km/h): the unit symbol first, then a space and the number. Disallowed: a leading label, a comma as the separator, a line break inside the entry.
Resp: km/h 122.5
